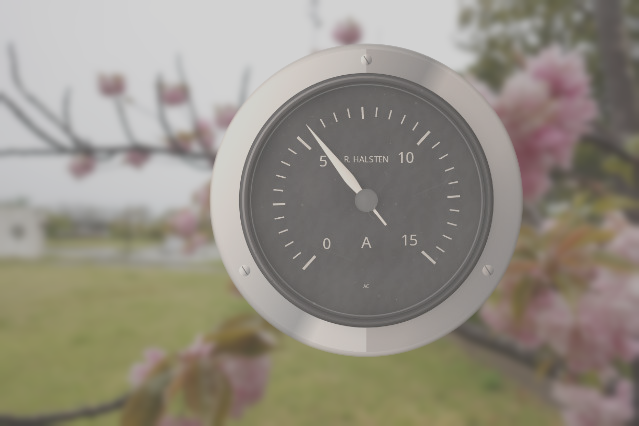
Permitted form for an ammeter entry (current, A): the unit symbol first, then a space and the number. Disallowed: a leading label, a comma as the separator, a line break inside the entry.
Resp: A 5.5
